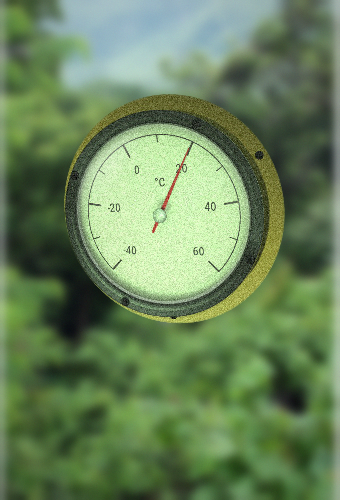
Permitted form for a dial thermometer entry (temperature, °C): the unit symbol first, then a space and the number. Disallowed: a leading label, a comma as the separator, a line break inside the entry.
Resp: °C 20
